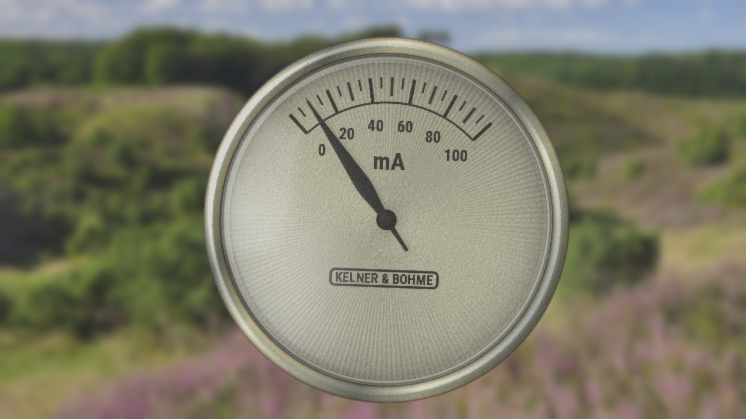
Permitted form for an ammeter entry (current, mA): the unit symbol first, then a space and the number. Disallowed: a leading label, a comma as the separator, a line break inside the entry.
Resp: mA 10
